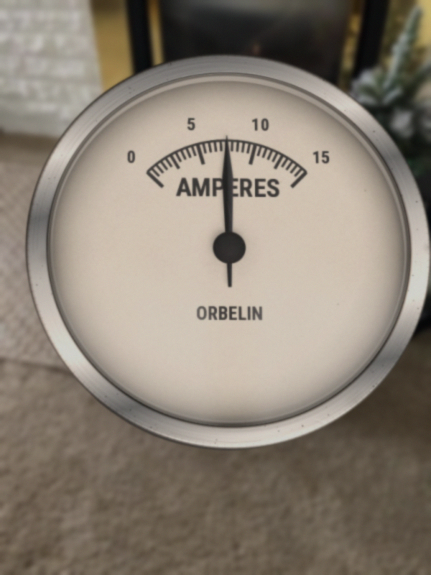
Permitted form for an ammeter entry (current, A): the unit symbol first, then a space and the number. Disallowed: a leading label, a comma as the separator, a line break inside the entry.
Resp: A 7.5
